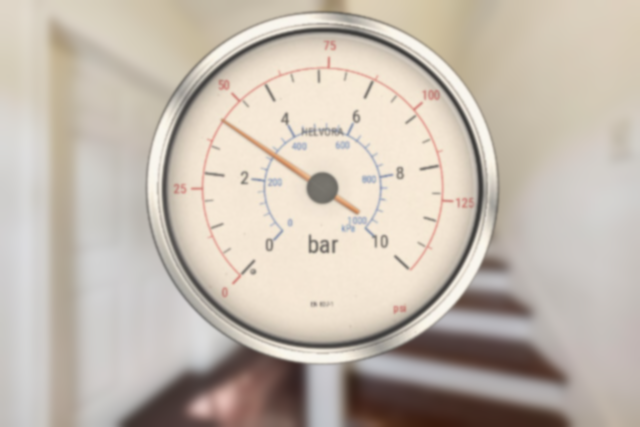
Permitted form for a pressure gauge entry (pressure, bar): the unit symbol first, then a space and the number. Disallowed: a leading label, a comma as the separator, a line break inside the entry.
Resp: bar 3
